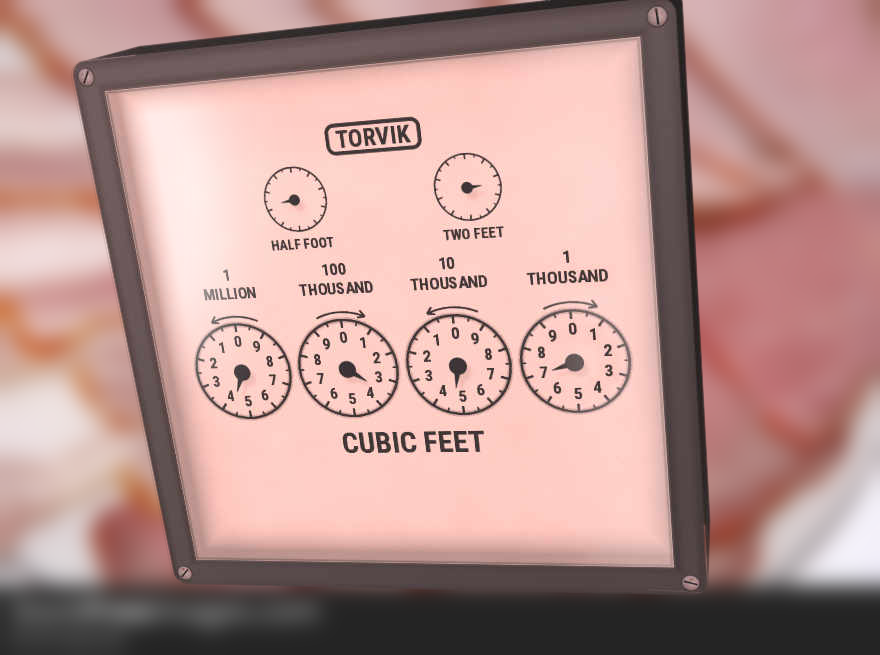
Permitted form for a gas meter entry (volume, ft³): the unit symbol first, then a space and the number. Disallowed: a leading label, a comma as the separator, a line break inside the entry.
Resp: ft³ 434700
